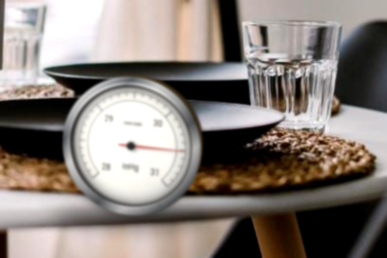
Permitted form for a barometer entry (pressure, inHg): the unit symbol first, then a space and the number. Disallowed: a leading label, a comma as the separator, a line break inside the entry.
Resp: inHg 30.5
